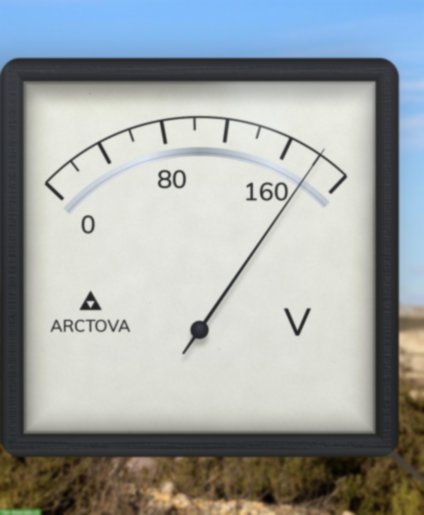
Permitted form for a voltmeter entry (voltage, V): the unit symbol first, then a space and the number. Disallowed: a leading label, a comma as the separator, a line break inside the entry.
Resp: V 180
